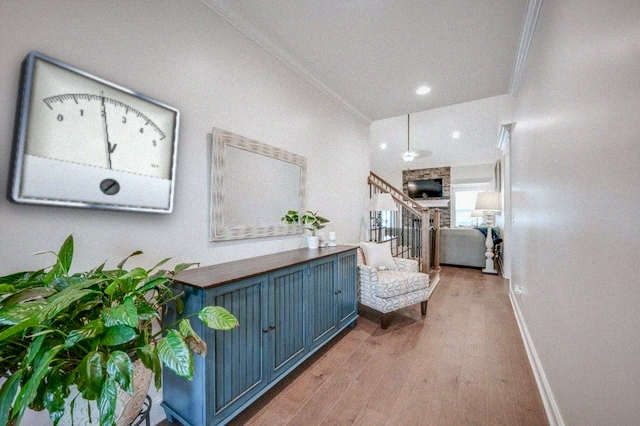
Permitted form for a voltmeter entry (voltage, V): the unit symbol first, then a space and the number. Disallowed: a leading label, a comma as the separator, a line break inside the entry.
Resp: V 2
